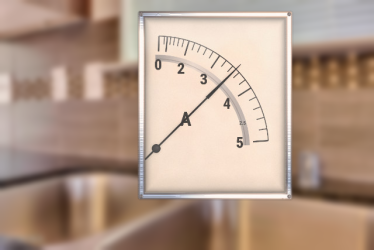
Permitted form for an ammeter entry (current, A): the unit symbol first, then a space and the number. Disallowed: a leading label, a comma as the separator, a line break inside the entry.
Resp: A 3.5
